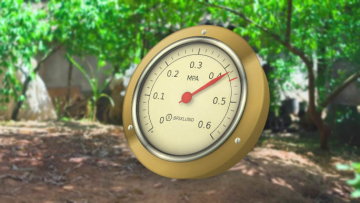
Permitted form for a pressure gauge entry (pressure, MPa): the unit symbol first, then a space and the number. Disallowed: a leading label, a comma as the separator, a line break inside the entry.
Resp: MPa 0.42
